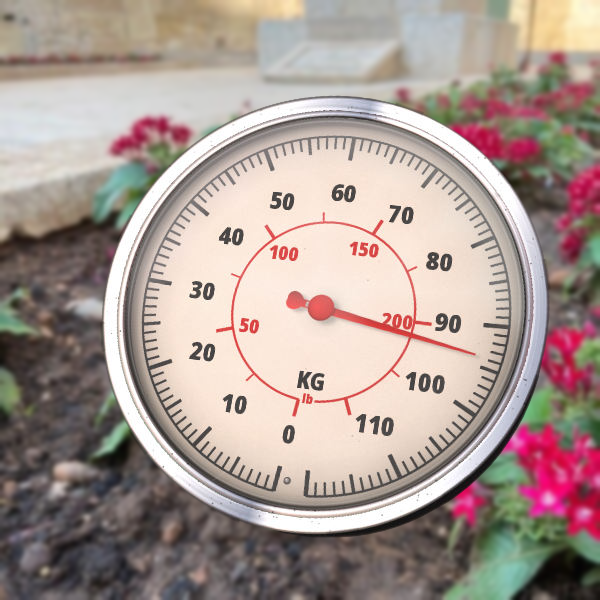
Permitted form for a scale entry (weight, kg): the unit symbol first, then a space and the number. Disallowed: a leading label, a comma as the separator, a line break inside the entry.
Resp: kg 94
